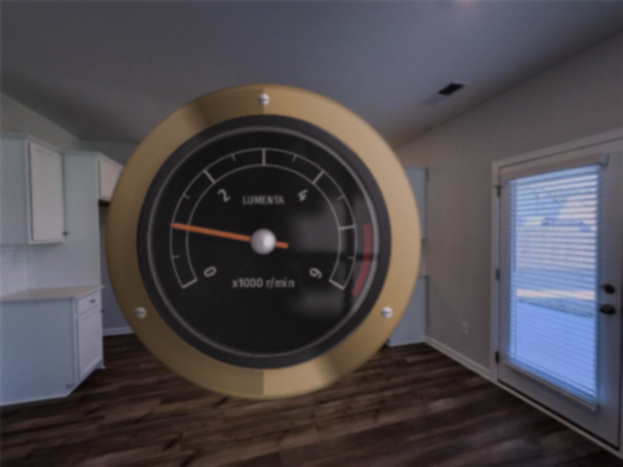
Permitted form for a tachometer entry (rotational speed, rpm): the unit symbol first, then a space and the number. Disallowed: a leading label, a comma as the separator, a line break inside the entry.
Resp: rpm 1000
